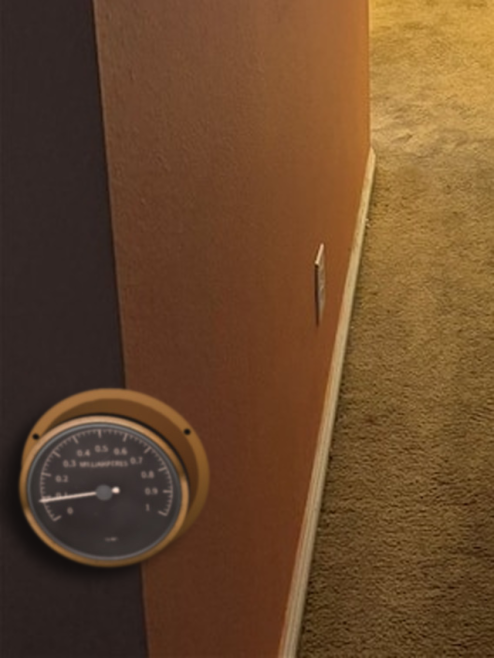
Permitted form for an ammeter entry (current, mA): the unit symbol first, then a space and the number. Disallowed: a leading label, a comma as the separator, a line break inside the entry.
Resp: mA 0.1
